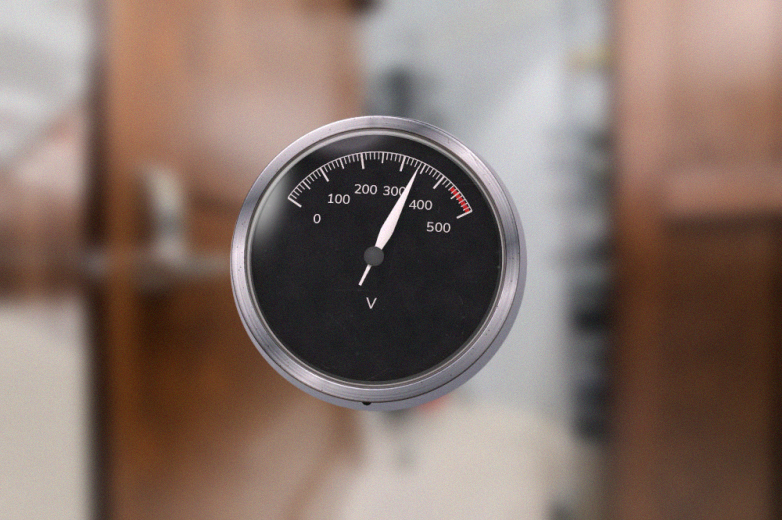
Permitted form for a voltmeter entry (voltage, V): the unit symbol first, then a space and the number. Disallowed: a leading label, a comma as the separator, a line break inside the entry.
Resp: V 340
